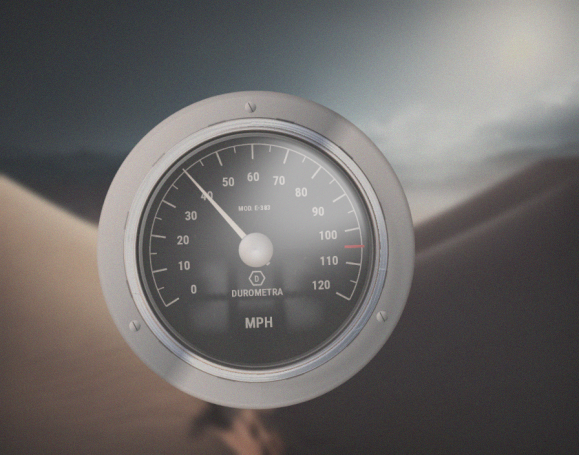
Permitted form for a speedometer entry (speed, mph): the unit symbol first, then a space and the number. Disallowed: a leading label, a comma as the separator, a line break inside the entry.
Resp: mph 40
